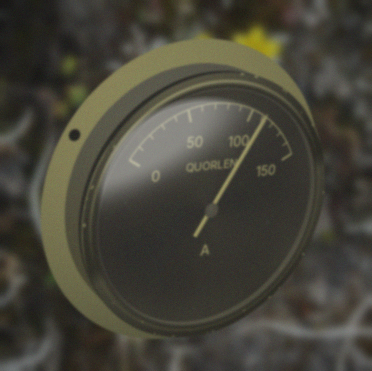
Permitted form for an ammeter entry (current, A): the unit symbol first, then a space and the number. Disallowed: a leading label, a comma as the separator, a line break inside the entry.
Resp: A 110
